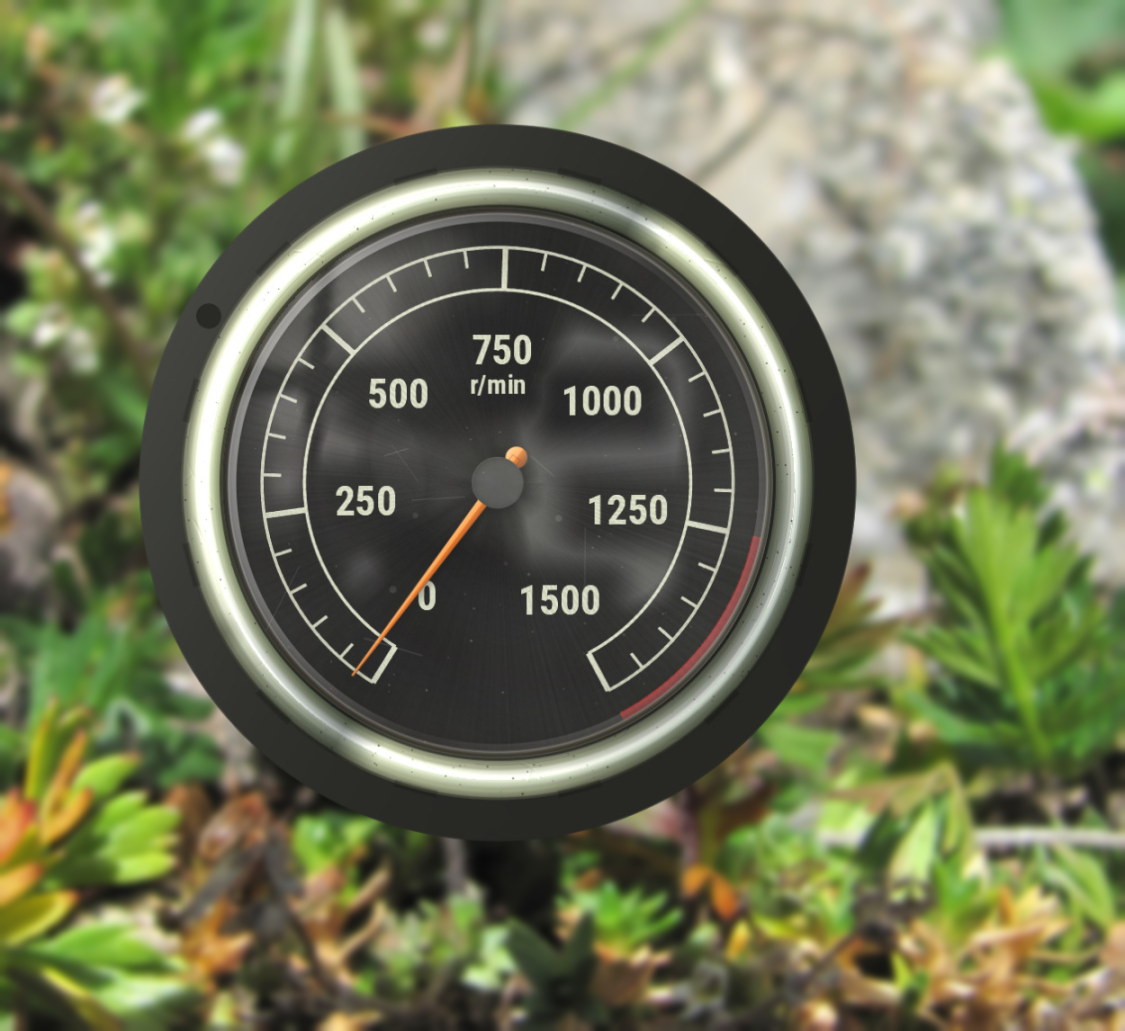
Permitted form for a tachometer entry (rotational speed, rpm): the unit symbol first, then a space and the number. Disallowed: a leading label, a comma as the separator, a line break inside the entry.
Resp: rpm 25
